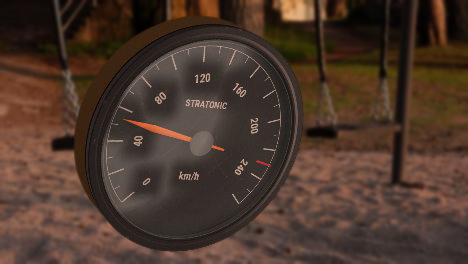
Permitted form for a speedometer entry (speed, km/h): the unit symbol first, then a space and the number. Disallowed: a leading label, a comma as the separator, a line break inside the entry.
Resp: km/h 55
